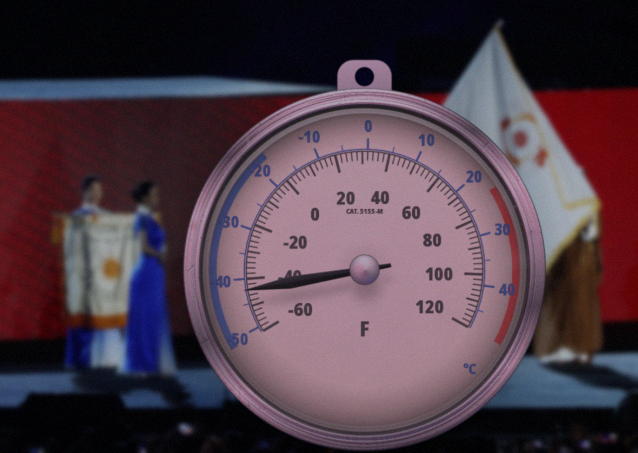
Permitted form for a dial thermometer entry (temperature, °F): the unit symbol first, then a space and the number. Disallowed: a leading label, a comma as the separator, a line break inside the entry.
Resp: °F -44
